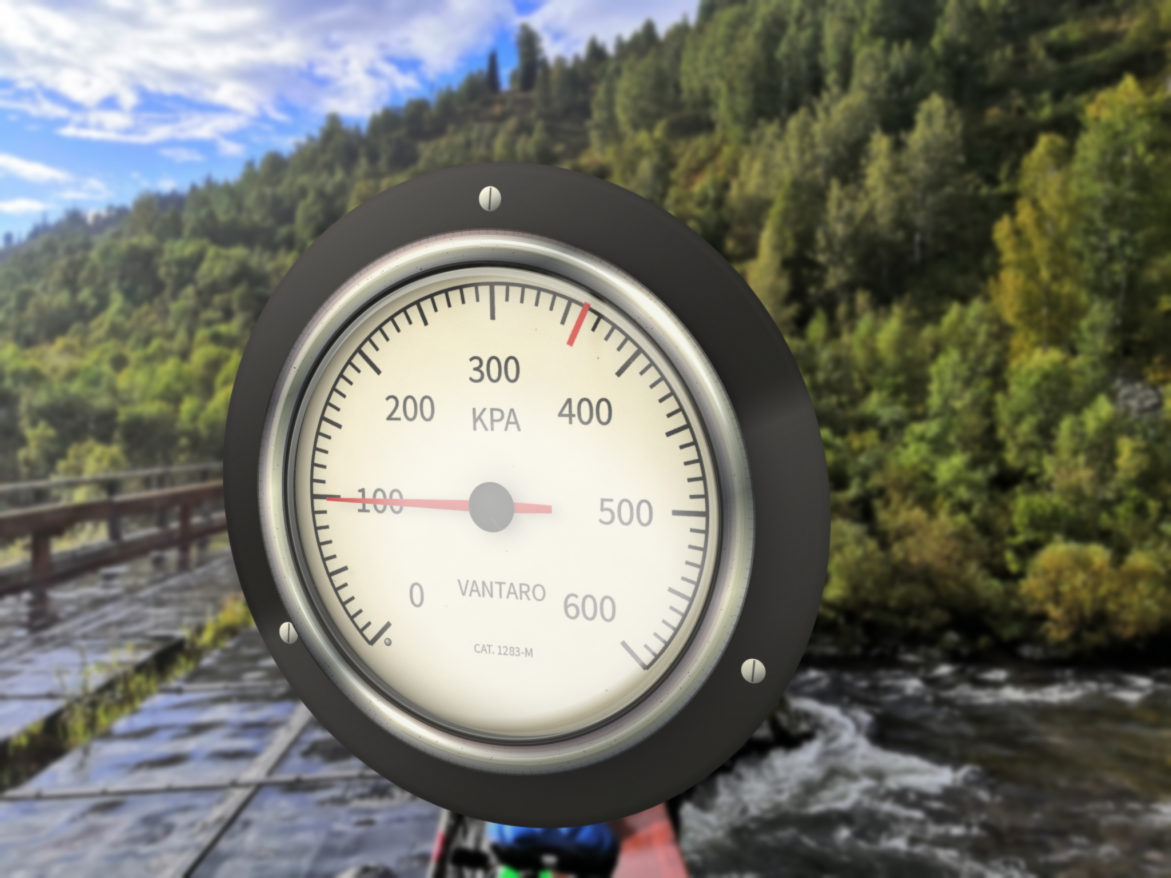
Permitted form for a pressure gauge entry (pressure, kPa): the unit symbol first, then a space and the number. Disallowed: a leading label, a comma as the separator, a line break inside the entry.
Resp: kPa 100
